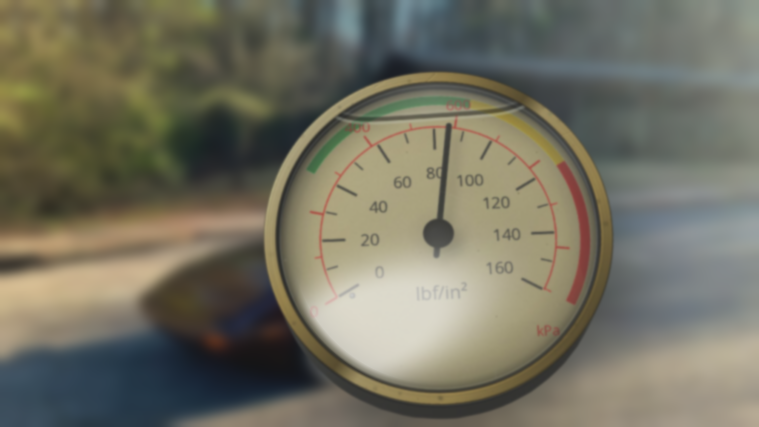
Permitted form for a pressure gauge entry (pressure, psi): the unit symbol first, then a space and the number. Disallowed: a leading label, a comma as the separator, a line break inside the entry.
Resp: psi 85
